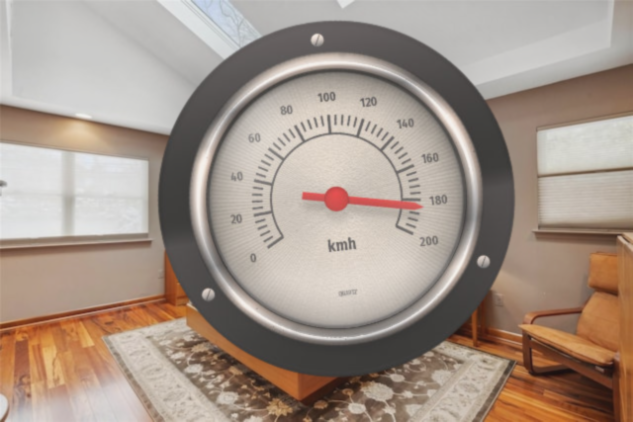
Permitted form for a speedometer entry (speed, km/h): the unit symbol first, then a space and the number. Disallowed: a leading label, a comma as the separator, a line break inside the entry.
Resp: km/h 184
